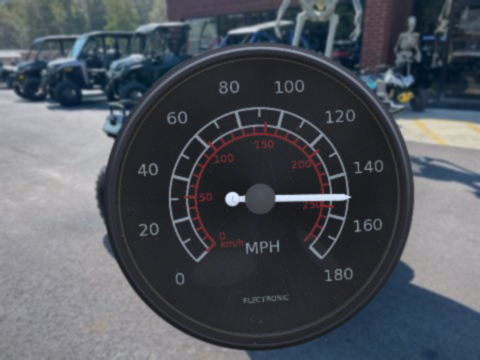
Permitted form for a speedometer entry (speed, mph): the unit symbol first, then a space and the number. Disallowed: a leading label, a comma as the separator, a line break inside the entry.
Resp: mph 150
